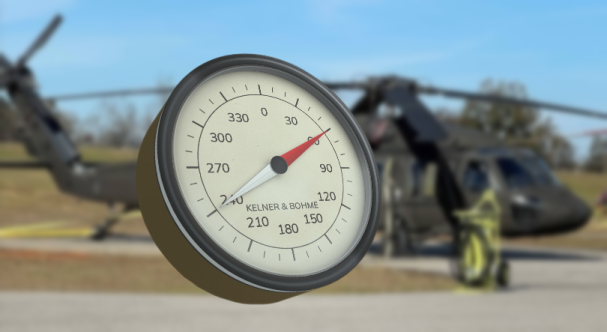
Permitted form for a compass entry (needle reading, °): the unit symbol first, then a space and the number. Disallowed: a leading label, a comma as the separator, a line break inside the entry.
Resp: ° 60
